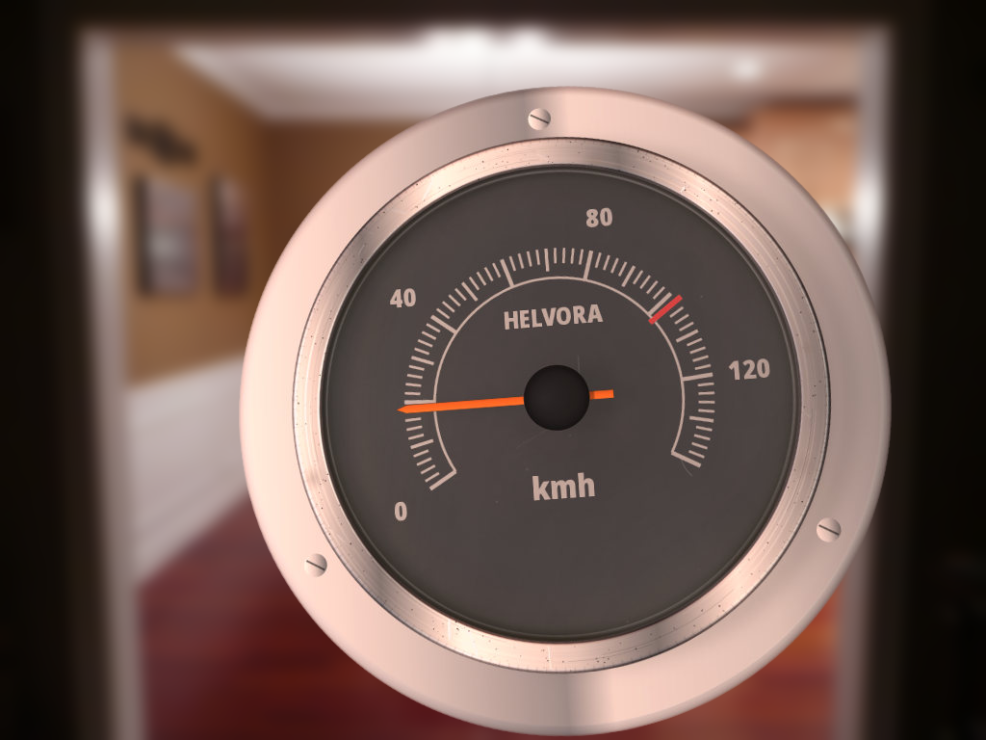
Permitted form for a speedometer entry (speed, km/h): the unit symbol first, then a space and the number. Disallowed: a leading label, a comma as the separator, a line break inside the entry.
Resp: km/h 18
